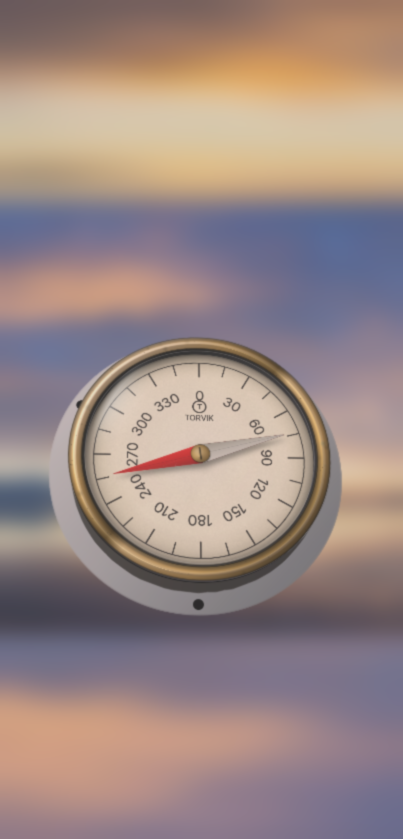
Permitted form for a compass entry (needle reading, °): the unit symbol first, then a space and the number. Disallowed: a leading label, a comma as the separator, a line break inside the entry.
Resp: ° 255
